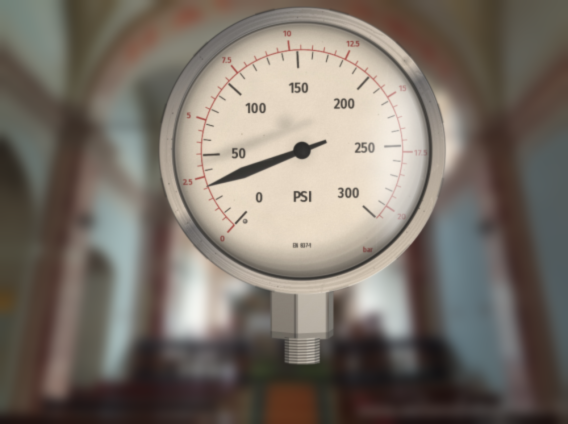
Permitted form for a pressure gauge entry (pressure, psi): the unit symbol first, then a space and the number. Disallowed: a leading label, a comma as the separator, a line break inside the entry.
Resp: psi 30
